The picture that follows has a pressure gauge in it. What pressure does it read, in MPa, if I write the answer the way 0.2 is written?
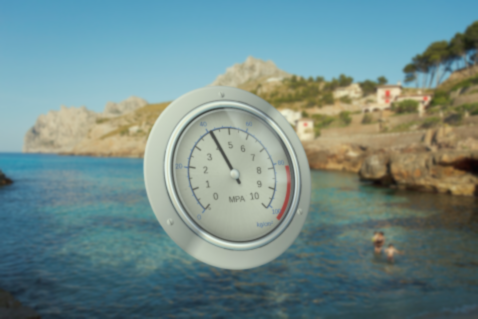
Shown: 4
